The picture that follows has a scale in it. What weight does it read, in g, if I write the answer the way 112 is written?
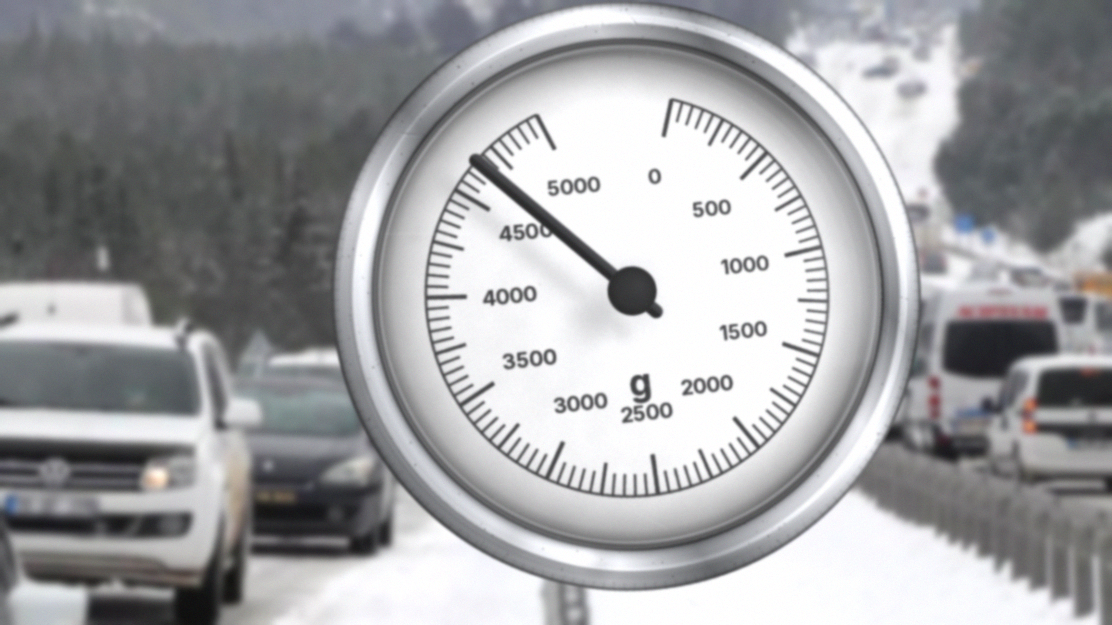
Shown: 4650
